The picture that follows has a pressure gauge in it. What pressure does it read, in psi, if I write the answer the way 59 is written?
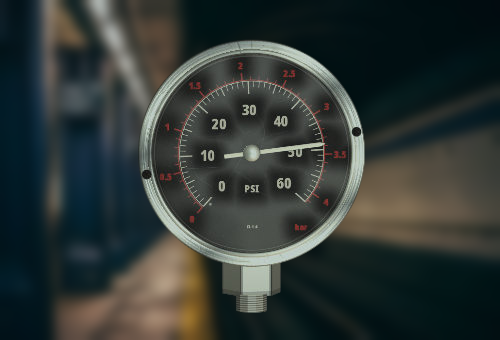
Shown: 49
